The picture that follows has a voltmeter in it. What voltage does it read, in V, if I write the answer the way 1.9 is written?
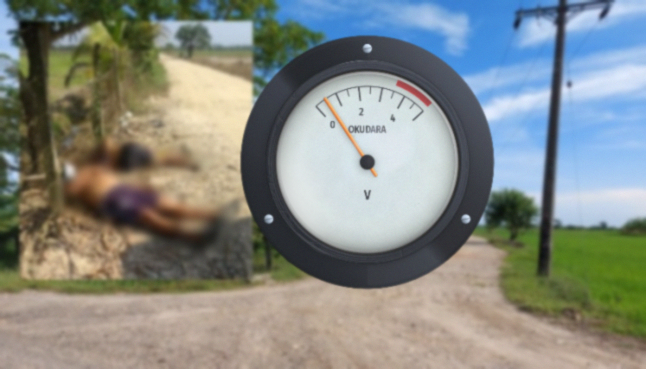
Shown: 0.5
